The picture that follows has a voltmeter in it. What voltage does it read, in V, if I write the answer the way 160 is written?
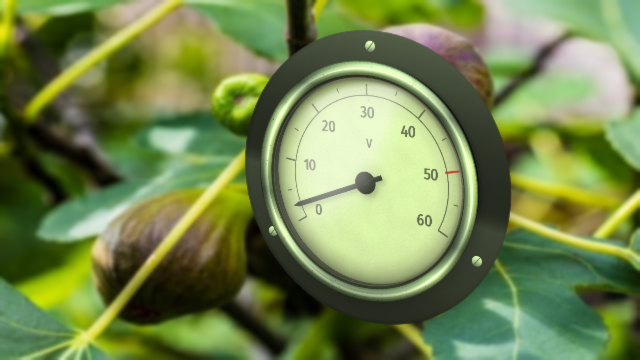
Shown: 2.5
